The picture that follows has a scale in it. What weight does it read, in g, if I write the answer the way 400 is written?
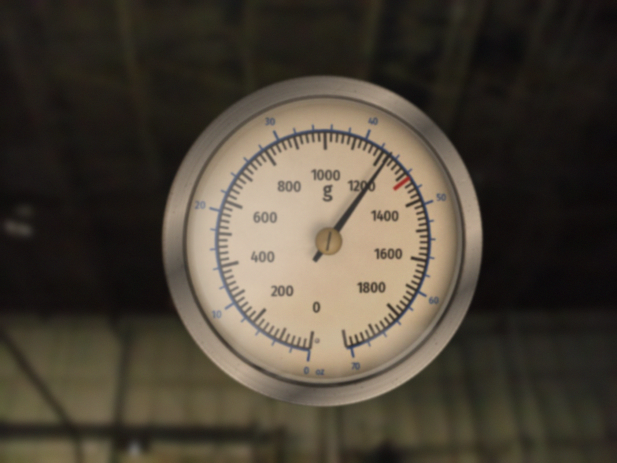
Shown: 1220
